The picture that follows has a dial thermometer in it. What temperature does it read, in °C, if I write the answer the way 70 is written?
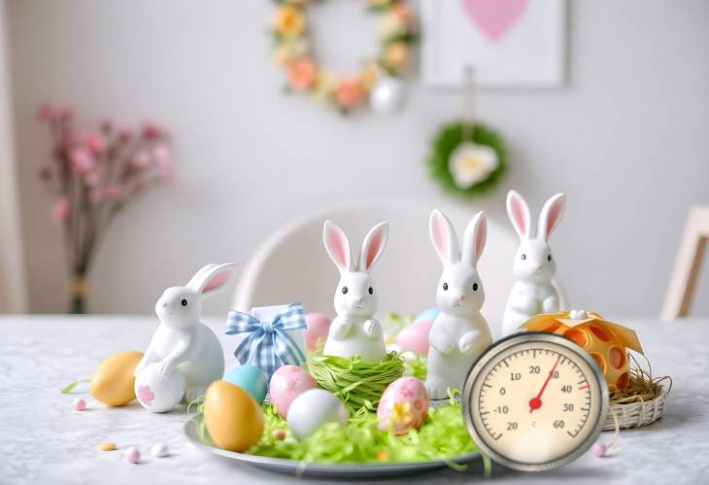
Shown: 28
